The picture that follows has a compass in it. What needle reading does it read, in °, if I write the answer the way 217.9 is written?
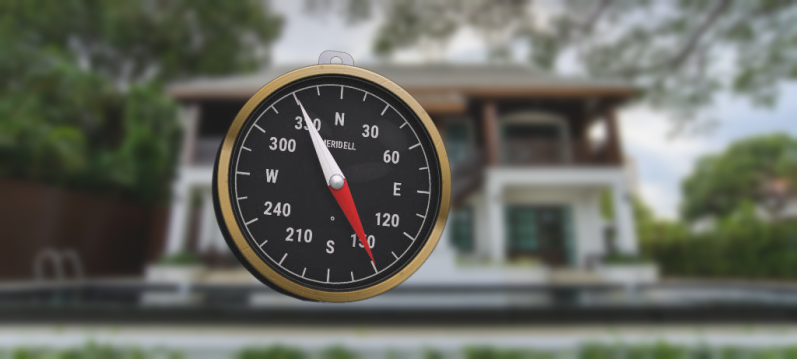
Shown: 150
